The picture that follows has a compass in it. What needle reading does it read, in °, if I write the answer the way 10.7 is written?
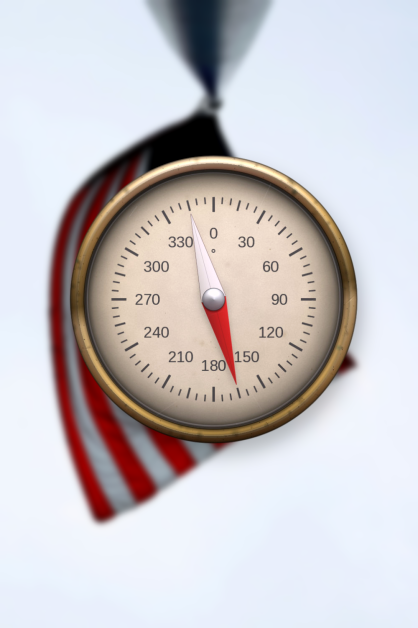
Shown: 165
